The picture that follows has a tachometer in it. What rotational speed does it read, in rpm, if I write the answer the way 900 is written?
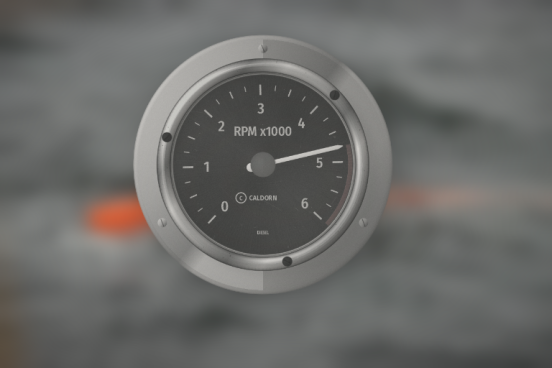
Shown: 4750
